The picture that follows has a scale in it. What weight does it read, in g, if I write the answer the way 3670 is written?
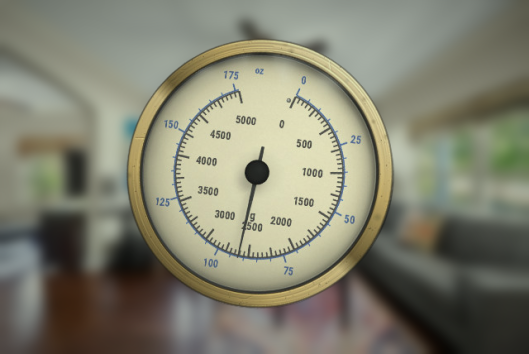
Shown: 2600
